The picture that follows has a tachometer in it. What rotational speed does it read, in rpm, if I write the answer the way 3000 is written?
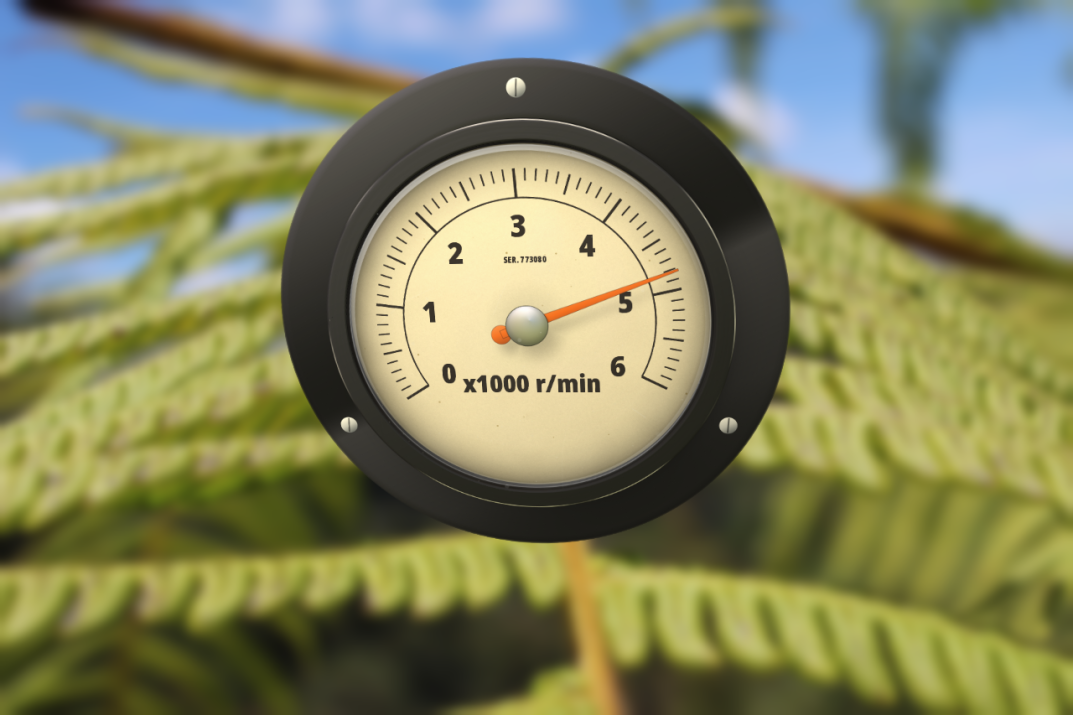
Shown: 4800
